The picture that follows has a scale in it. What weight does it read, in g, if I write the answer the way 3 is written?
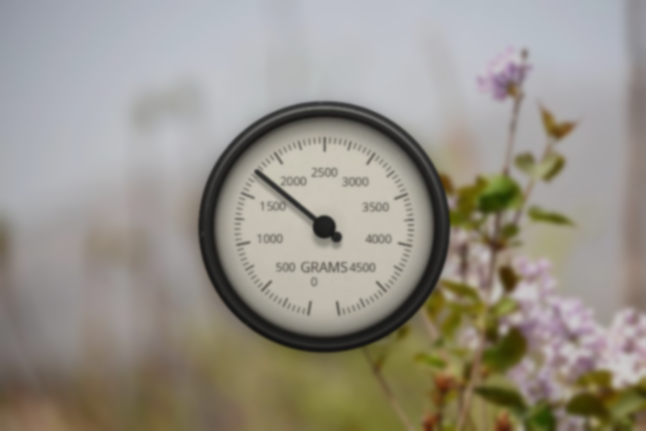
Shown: 1750
